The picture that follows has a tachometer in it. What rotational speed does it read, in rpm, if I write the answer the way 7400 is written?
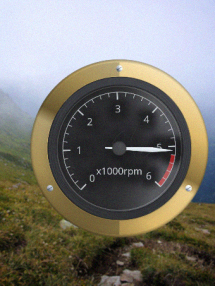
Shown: 5100
